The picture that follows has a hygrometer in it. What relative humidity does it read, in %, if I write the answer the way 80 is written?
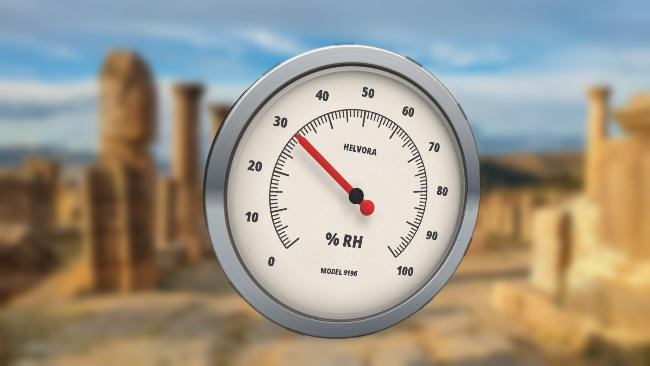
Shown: 30
